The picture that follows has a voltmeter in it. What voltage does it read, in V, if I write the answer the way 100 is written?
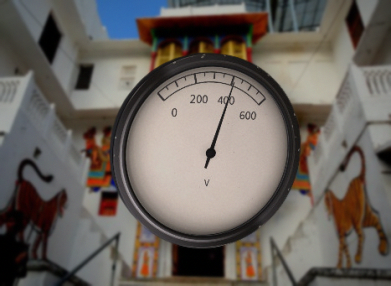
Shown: 400
